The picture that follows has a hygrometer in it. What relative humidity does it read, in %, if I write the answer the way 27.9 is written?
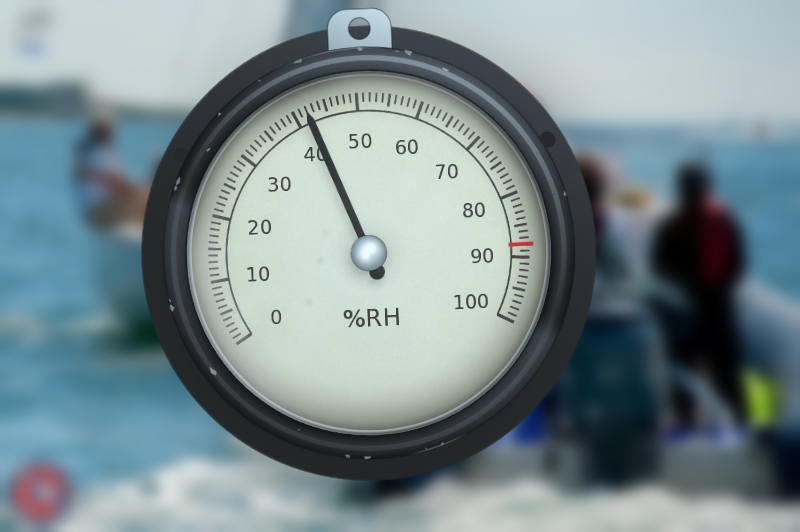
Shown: 42
